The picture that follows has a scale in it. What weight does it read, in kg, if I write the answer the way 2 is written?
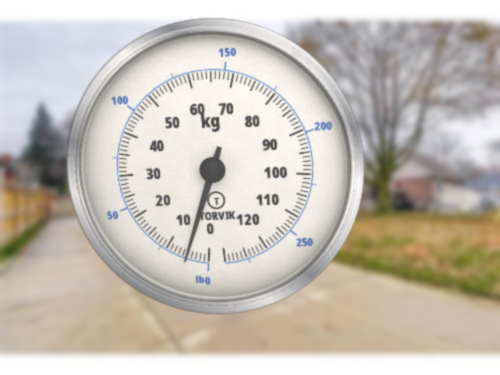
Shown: 5
